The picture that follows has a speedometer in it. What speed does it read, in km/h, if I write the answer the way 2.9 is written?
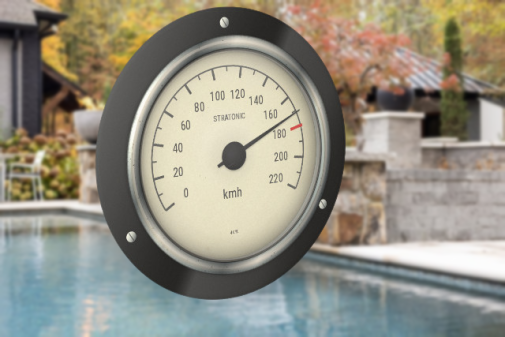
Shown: 170
